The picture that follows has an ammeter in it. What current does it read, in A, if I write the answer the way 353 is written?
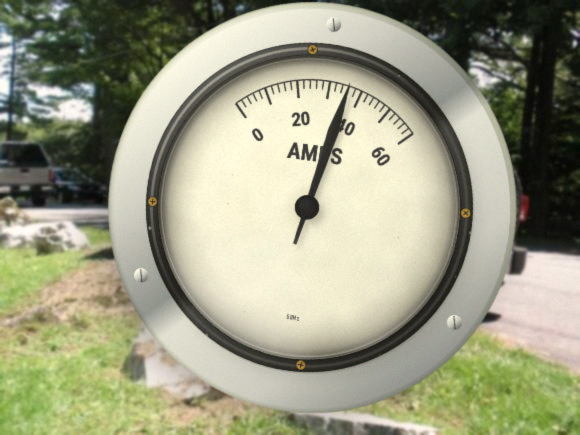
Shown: 36
